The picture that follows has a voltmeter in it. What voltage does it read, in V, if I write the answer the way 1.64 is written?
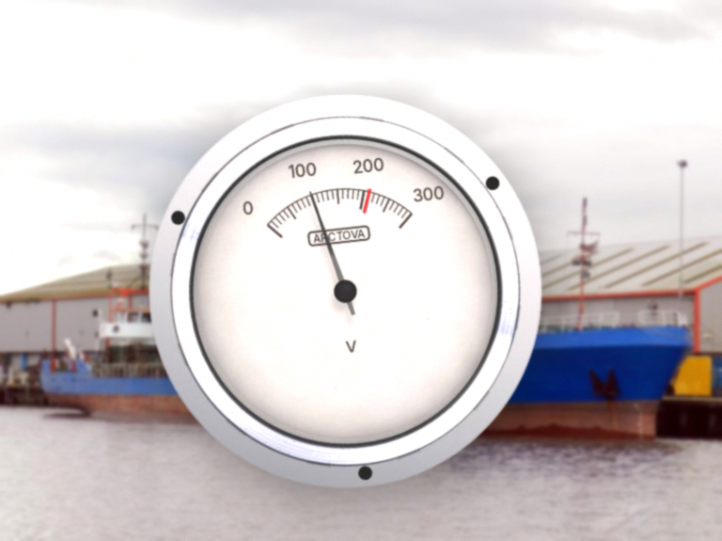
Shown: 100
